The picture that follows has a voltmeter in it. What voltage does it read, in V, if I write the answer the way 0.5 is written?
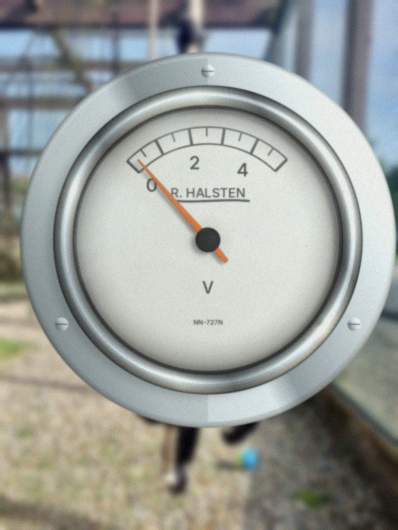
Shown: 0.25
